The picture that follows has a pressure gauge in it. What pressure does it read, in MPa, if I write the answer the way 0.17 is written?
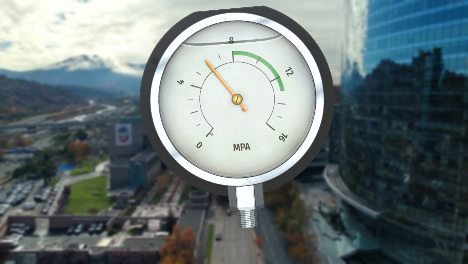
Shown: 6
